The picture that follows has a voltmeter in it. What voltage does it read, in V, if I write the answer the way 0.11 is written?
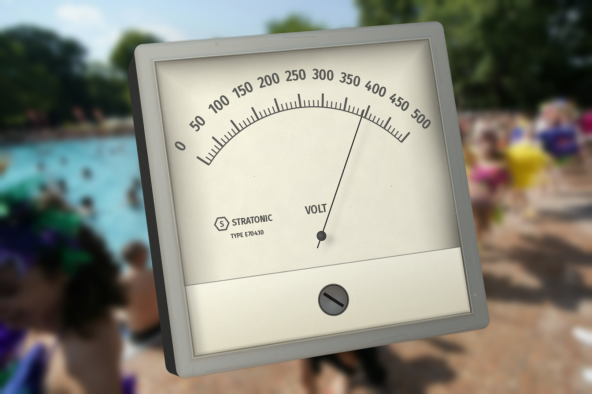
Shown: 390
